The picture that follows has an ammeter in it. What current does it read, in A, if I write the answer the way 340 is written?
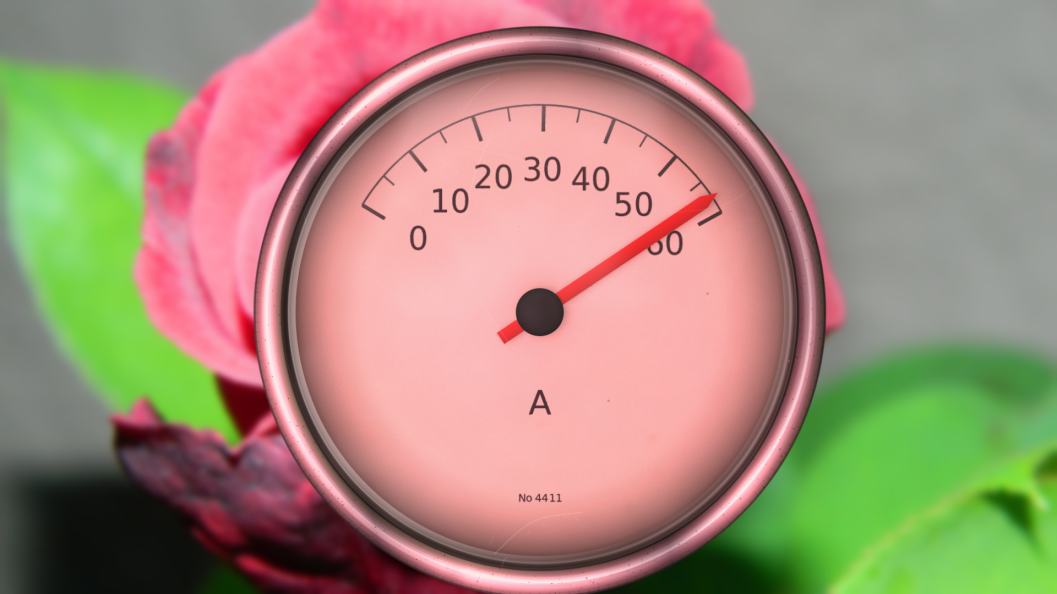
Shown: 57.5
